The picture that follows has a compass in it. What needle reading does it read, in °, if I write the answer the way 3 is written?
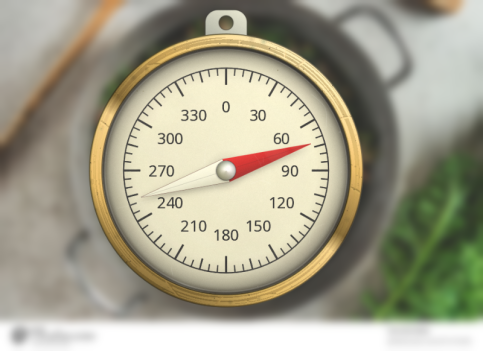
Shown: 72.5
